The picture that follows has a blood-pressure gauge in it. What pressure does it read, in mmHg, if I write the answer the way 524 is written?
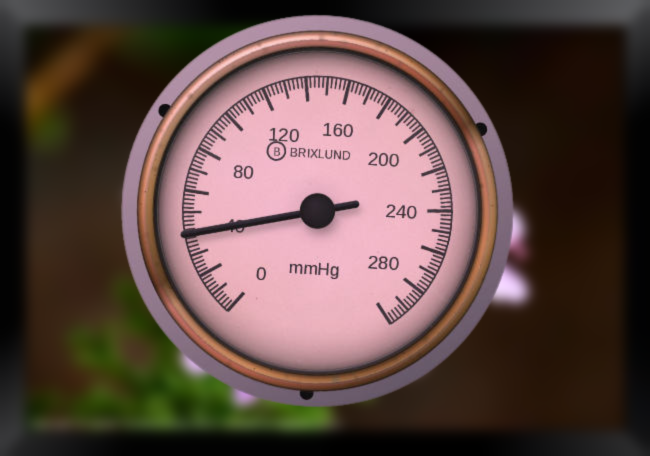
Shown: 40
